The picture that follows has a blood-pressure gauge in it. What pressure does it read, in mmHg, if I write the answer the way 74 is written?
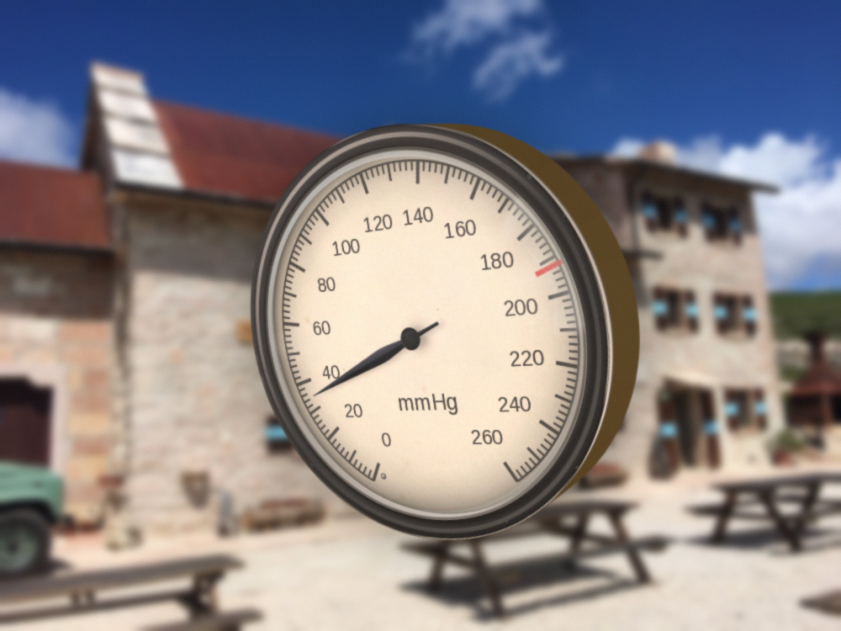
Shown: 34
